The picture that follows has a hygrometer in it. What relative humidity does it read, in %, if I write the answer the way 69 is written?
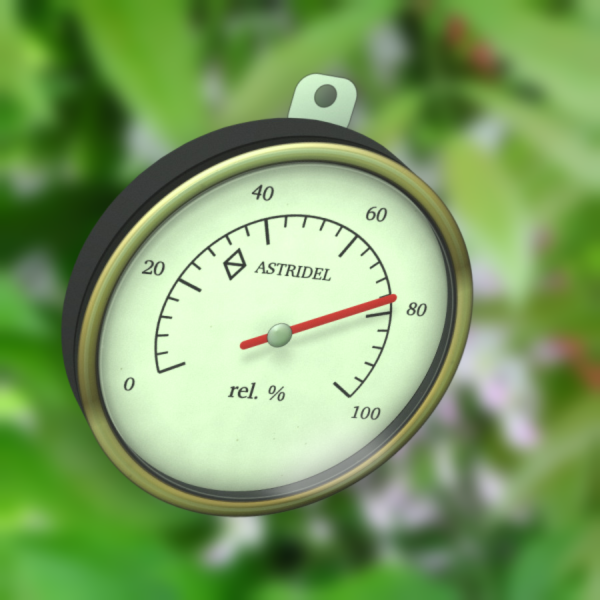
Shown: 76
